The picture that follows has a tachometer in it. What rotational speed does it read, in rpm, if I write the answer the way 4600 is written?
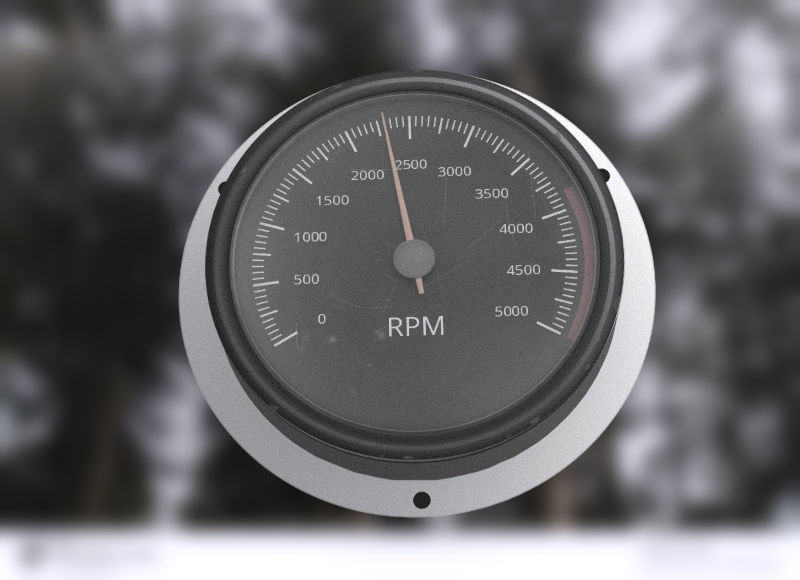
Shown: 2300
